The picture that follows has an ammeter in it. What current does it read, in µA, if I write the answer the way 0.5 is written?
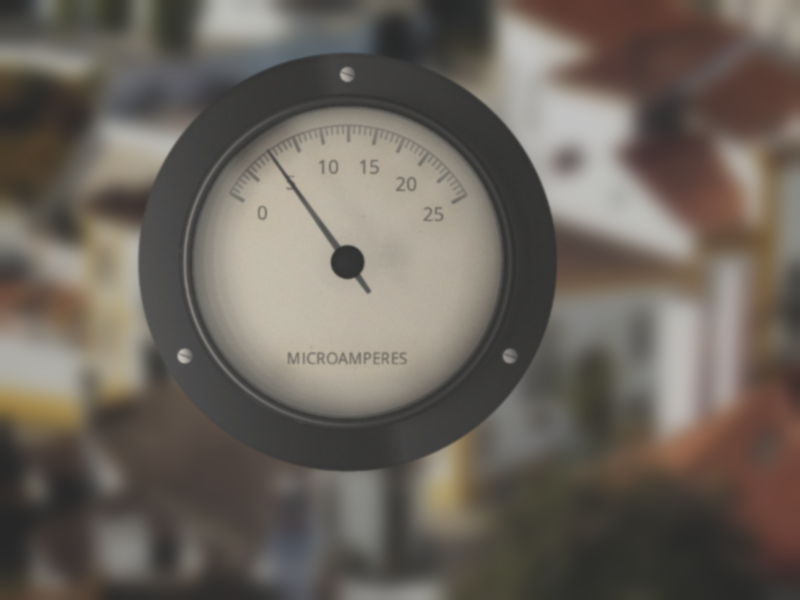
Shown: 5
